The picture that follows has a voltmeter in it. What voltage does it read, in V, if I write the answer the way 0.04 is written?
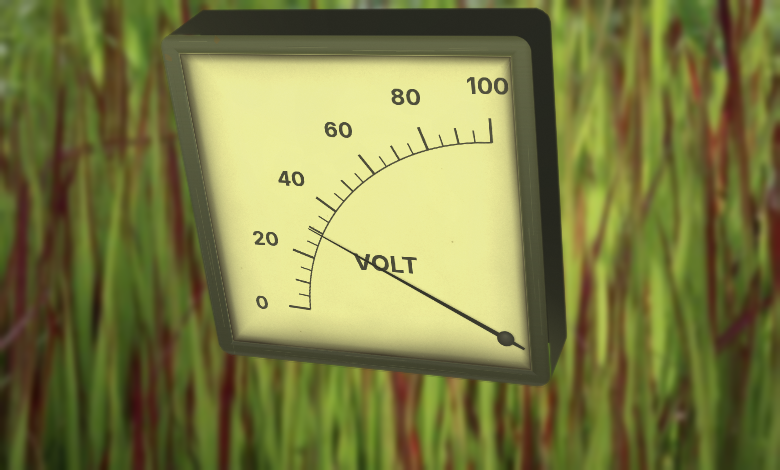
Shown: 30
